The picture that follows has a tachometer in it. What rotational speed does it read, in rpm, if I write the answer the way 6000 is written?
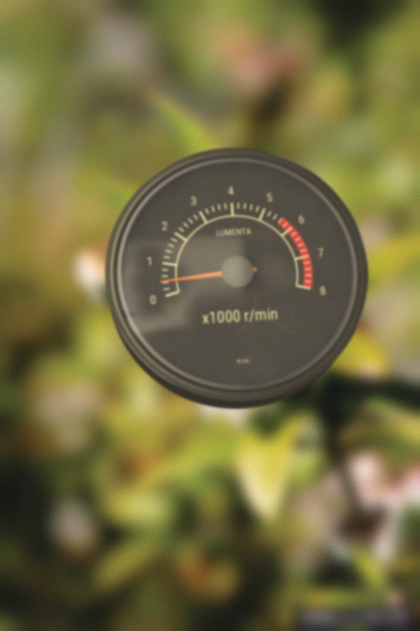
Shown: 400
